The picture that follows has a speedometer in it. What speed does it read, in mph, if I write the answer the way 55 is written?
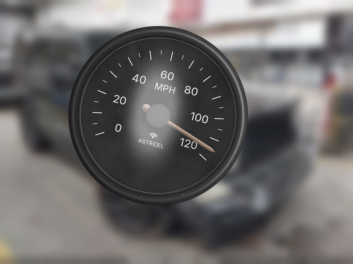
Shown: 115
